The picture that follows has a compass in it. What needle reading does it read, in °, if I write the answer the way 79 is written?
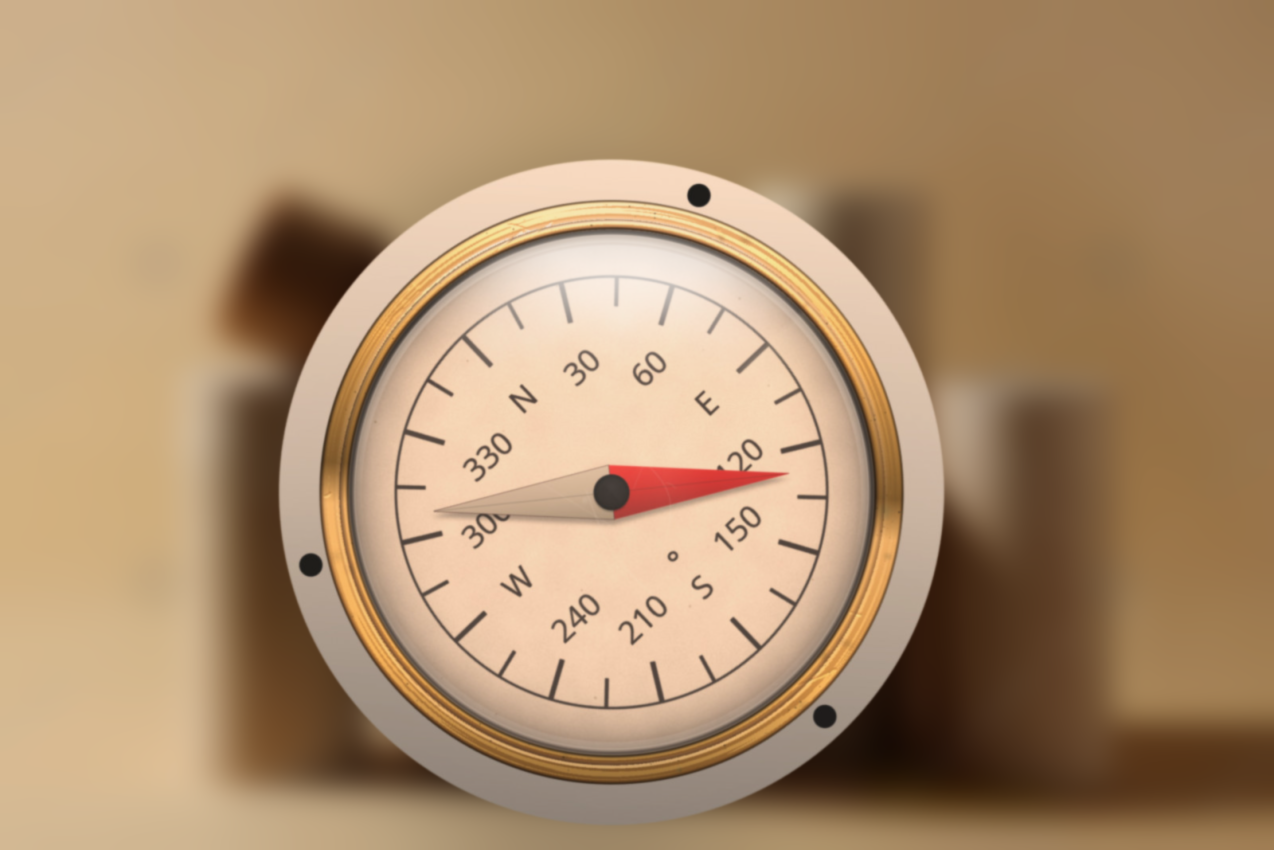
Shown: 127.5
